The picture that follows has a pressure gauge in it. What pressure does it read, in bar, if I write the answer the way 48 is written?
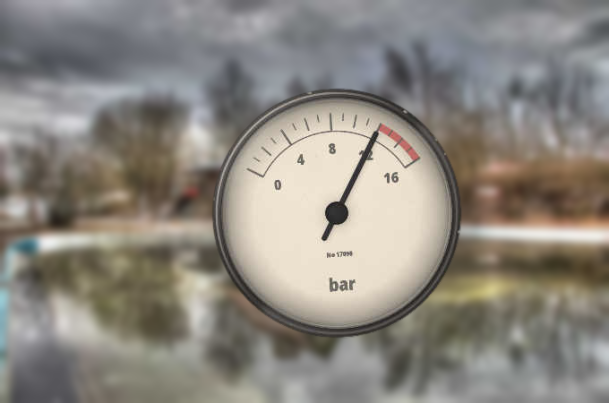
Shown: 12
